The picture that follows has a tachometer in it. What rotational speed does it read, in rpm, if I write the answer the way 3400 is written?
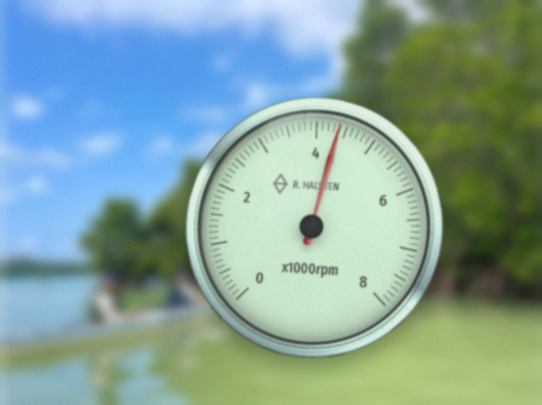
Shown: 4400
